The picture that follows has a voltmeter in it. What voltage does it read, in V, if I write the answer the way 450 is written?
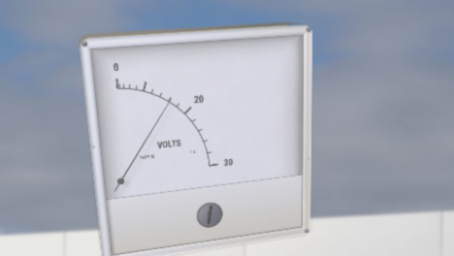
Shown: 16
